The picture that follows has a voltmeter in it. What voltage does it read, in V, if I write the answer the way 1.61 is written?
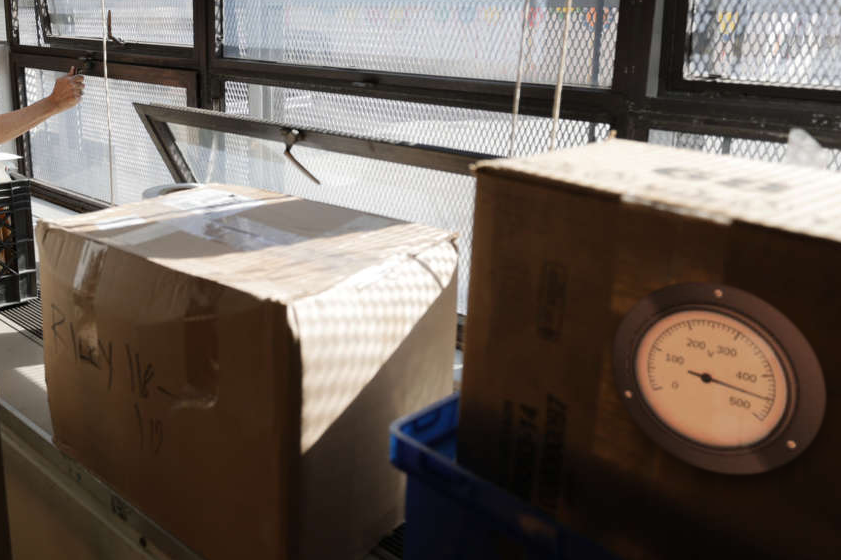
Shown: 450
